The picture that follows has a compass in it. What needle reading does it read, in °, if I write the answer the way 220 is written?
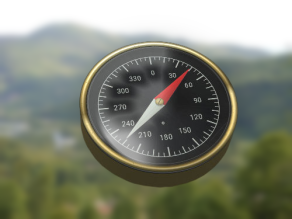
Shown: 45
